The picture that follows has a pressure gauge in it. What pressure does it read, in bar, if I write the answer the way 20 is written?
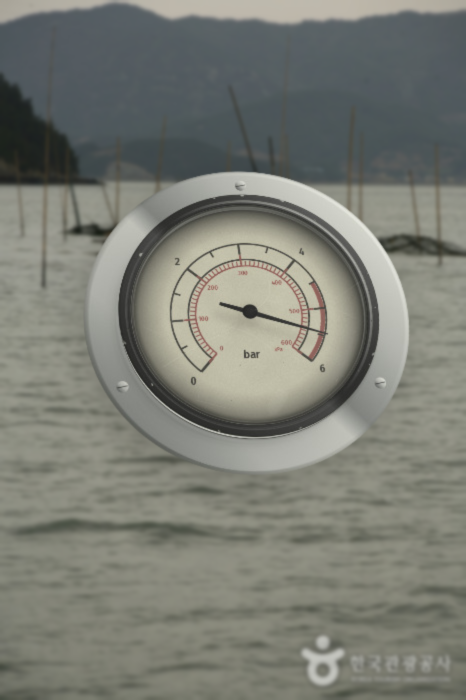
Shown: 5.5
